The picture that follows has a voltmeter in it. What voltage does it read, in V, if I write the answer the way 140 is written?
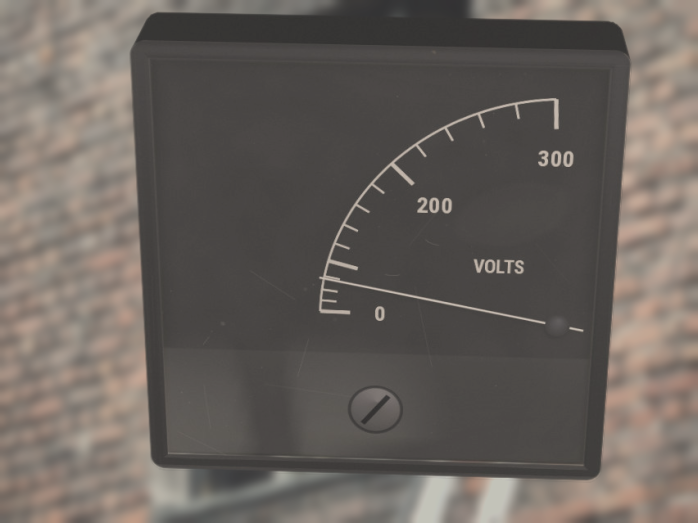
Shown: 80
